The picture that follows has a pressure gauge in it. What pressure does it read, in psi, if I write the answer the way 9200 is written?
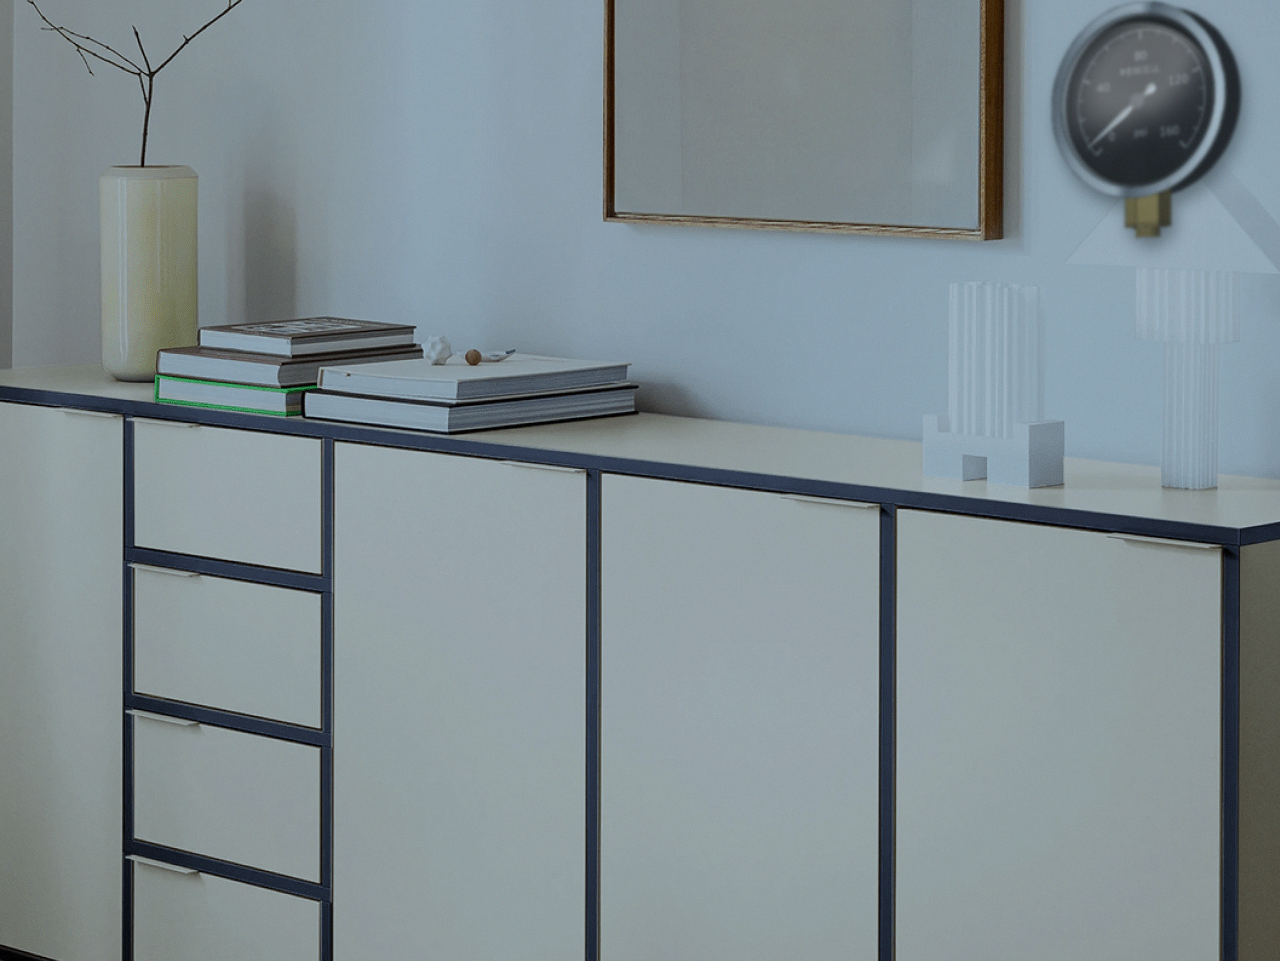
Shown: 5
